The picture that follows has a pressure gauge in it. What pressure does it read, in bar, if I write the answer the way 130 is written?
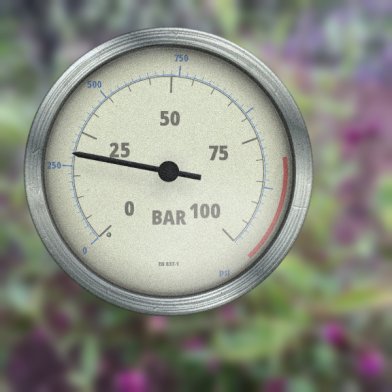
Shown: 20
